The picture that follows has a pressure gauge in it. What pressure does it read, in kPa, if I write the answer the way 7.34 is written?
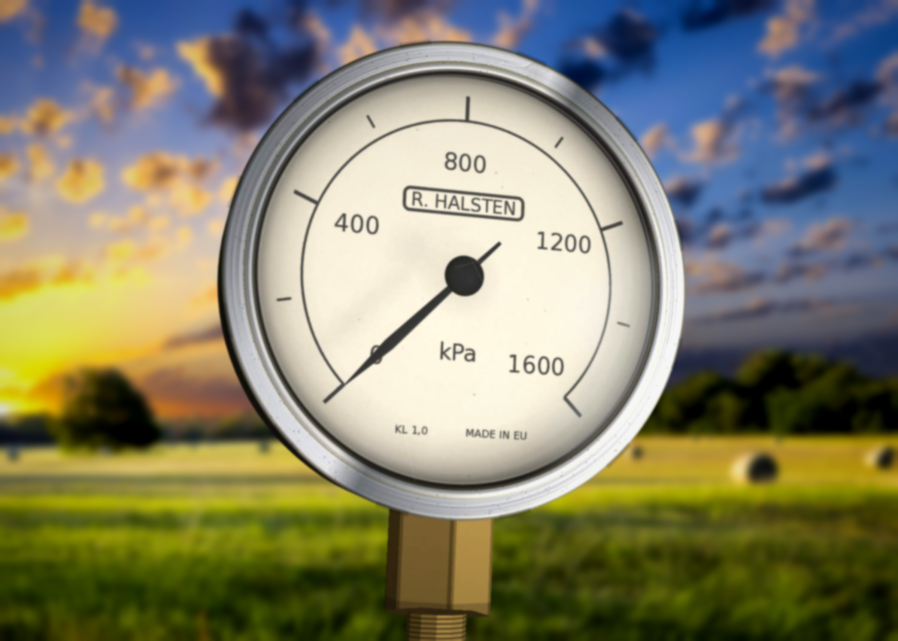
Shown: 0
